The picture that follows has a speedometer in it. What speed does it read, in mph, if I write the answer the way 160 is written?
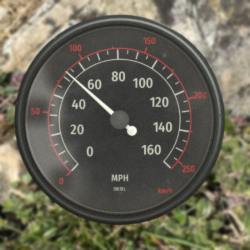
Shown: 52.5
